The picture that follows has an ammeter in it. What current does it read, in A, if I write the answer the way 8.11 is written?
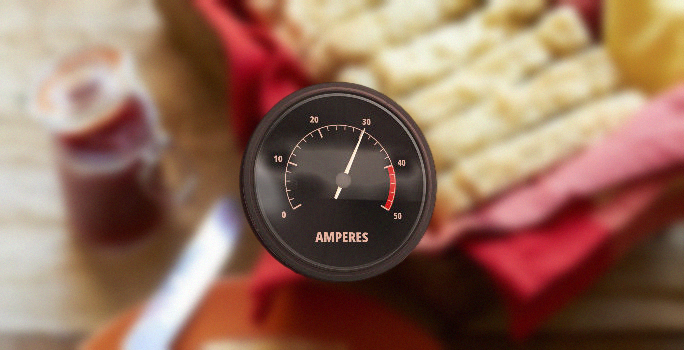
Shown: 30
